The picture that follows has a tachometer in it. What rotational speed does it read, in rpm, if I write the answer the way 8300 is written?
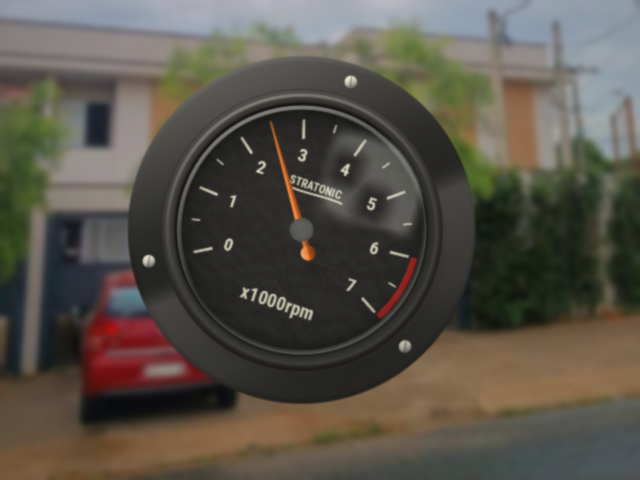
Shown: 2500
